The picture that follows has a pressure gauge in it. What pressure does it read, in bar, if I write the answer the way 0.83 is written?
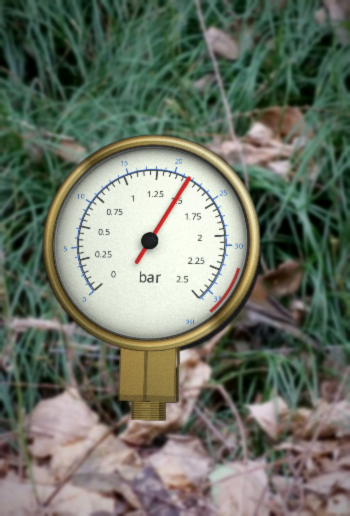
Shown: 1.5
